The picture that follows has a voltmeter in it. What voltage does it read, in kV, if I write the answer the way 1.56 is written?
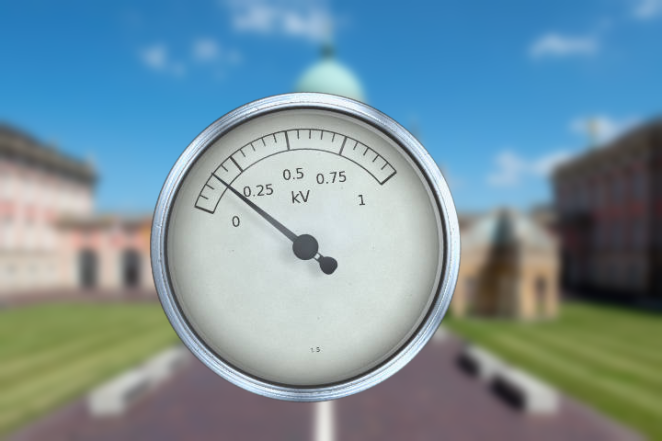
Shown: 0.15
